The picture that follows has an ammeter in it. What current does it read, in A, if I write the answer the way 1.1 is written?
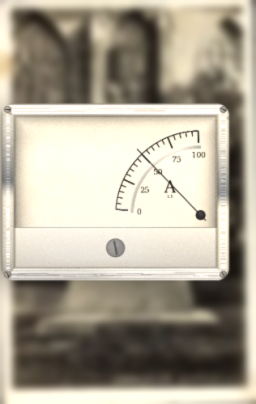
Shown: 50
